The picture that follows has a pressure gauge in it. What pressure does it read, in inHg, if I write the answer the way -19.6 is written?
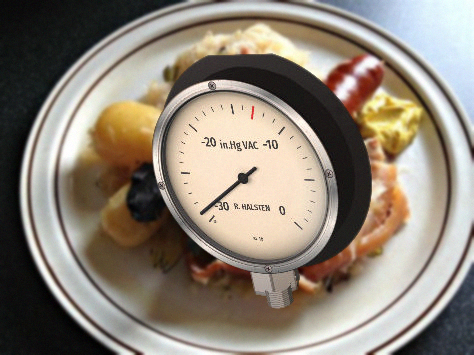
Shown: -29
